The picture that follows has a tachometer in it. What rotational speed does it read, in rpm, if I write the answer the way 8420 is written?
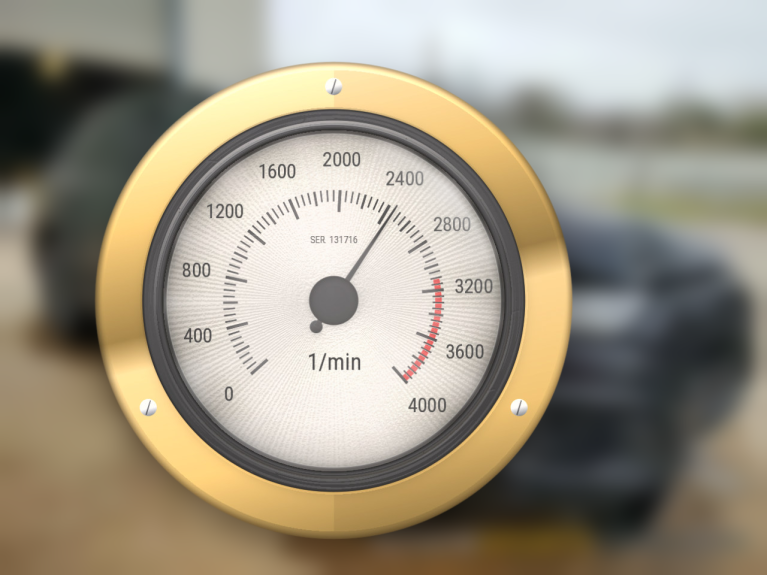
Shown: 2450
